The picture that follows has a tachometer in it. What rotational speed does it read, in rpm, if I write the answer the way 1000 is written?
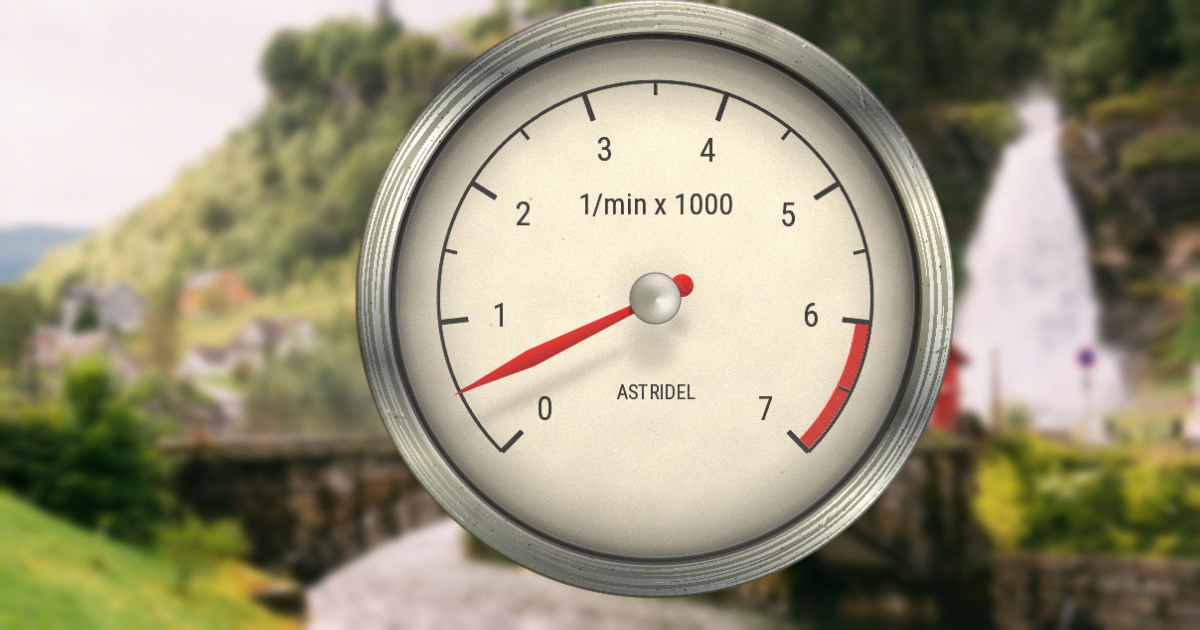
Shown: 500
